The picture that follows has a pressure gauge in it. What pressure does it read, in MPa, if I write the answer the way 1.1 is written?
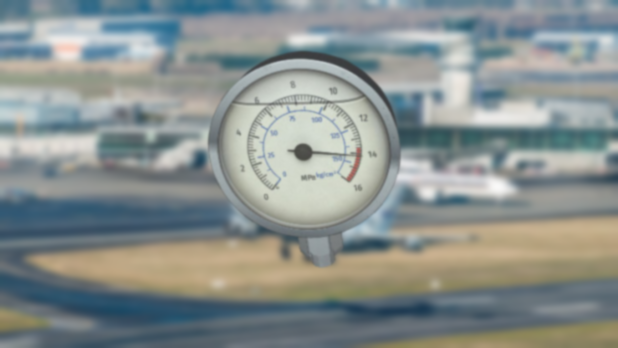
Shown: 14
